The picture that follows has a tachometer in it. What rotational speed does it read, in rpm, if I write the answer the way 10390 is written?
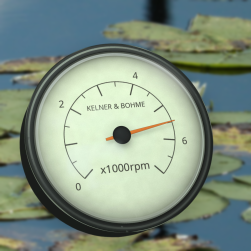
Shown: 5500
